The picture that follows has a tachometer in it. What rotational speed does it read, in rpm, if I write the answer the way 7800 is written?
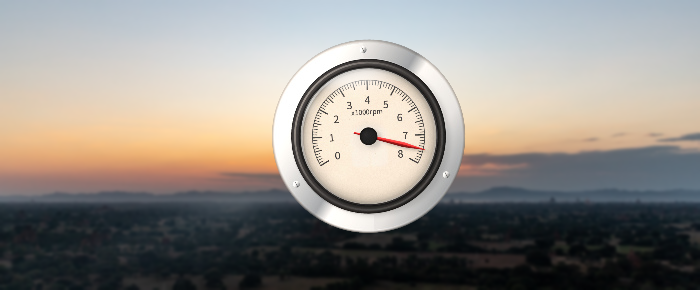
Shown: 7500
